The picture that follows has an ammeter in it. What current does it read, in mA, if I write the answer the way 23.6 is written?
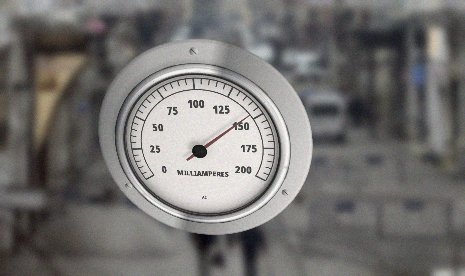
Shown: 145
